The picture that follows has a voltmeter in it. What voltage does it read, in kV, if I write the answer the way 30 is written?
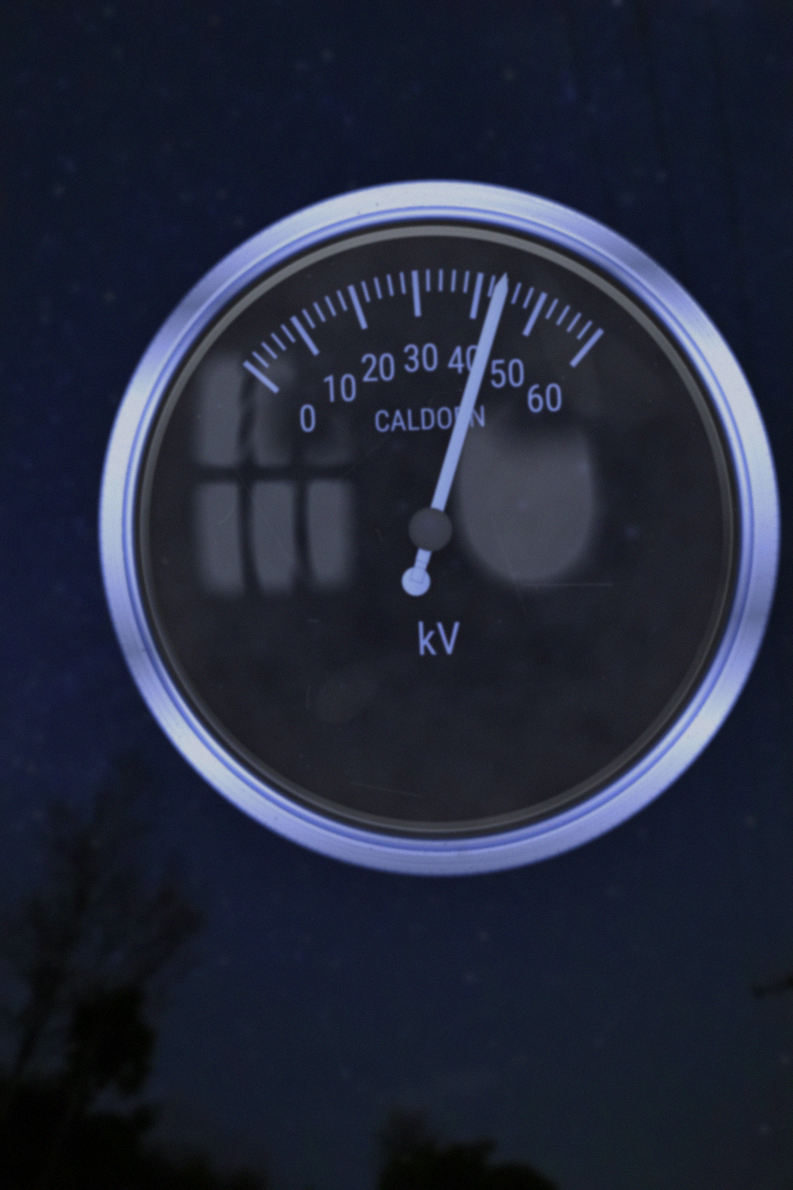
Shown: 44
